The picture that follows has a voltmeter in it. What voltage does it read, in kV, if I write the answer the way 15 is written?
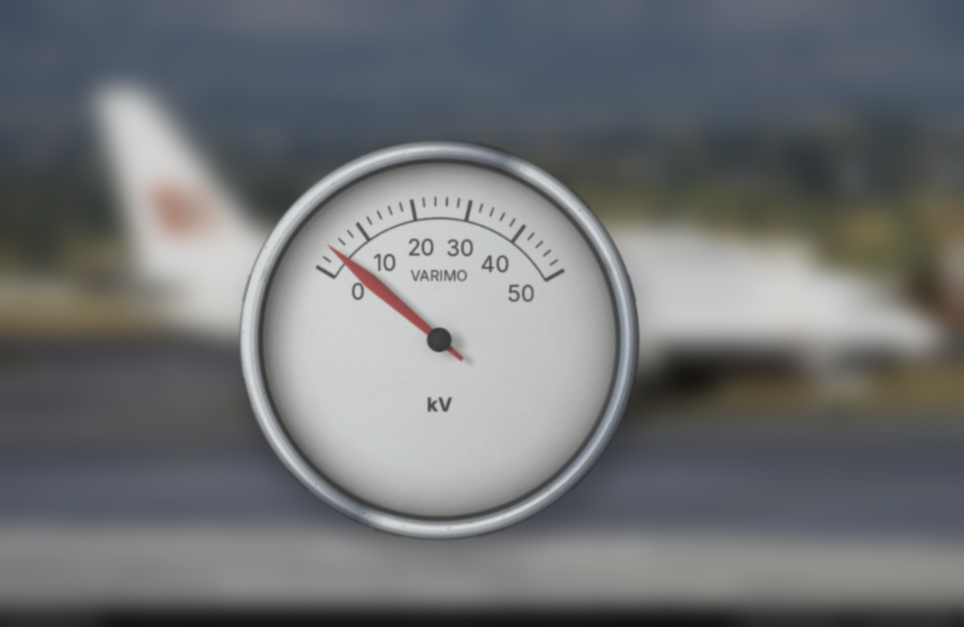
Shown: 4
